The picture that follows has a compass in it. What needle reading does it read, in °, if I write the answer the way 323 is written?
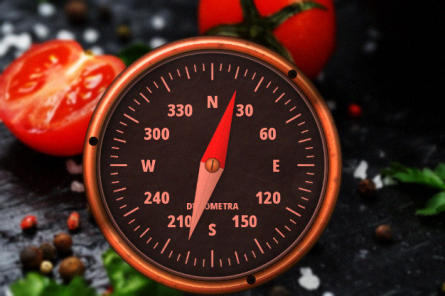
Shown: 17.5
